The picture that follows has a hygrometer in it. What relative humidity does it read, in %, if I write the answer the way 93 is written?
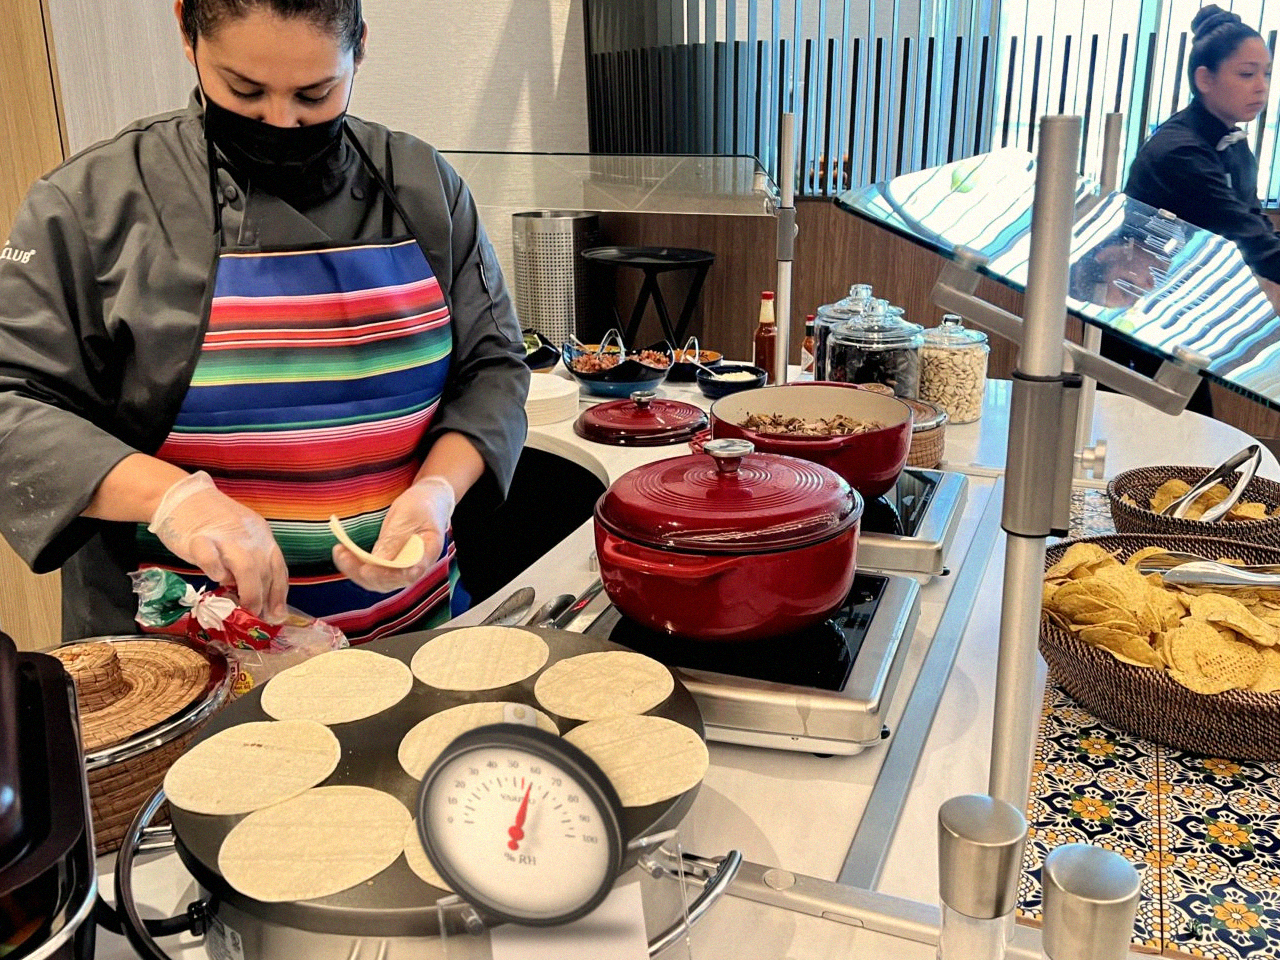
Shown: 60
